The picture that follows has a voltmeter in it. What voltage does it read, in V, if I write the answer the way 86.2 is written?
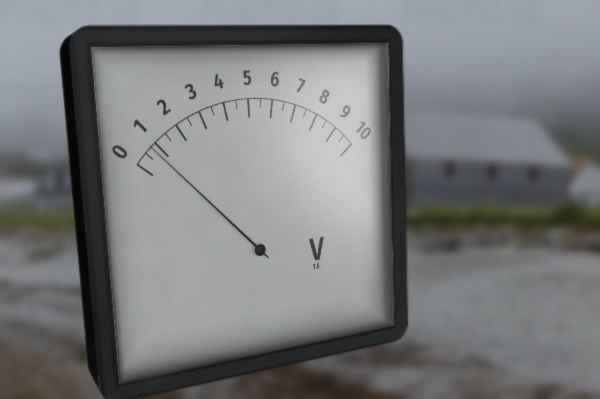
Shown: 0.75
